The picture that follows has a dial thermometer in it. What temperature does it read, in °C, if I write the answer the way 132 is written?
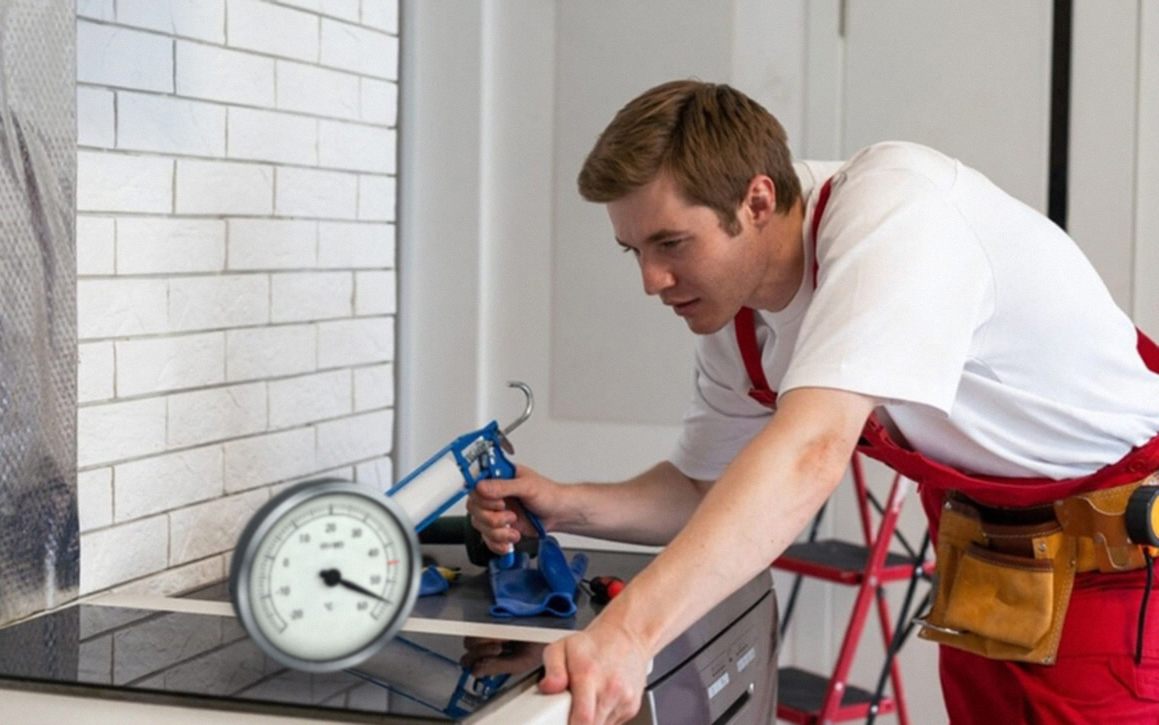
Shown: 55
